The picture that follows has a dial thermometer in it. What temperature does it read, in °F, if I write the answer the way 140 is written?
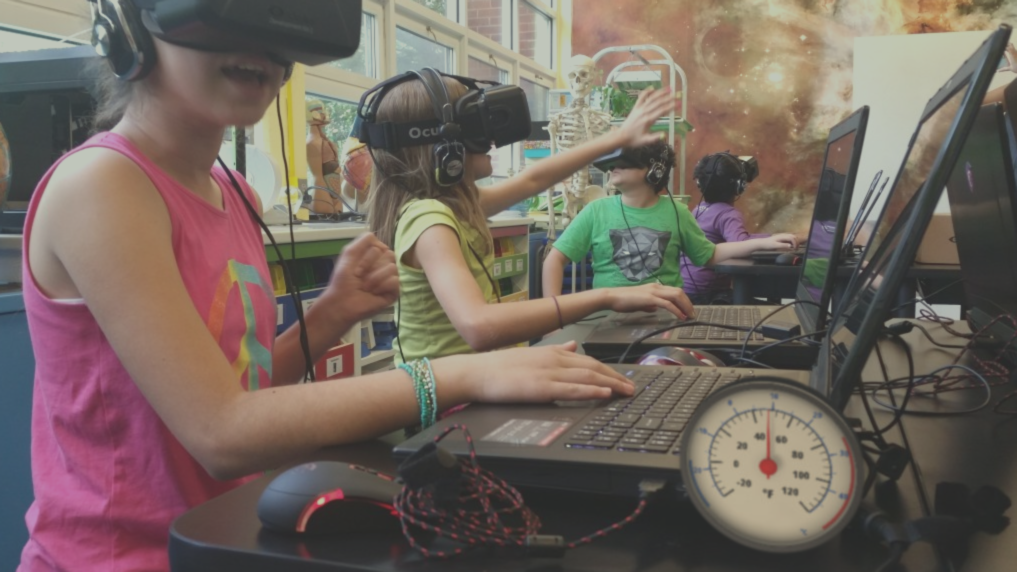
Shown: 48
